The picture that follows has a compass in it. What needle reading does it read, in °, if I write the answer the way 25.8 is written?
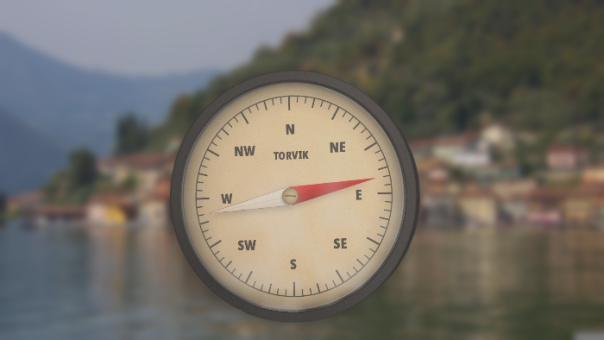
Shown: 80
